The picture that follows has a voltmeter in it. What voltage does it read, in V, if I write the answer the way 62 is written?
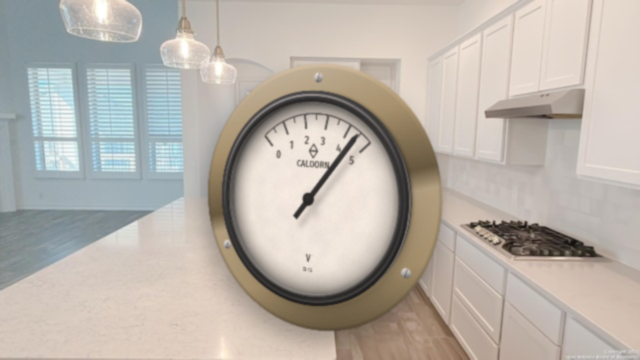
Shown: 4.5
